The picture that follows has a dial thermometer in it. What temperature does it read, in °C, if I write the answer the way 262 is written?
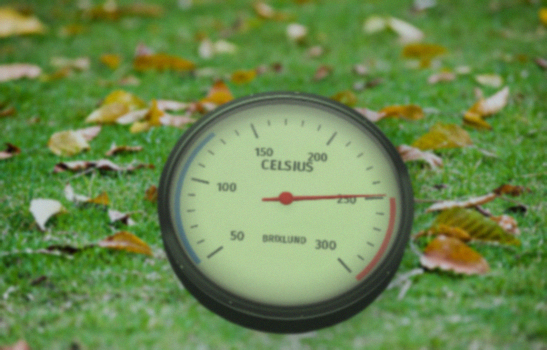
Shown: 250
